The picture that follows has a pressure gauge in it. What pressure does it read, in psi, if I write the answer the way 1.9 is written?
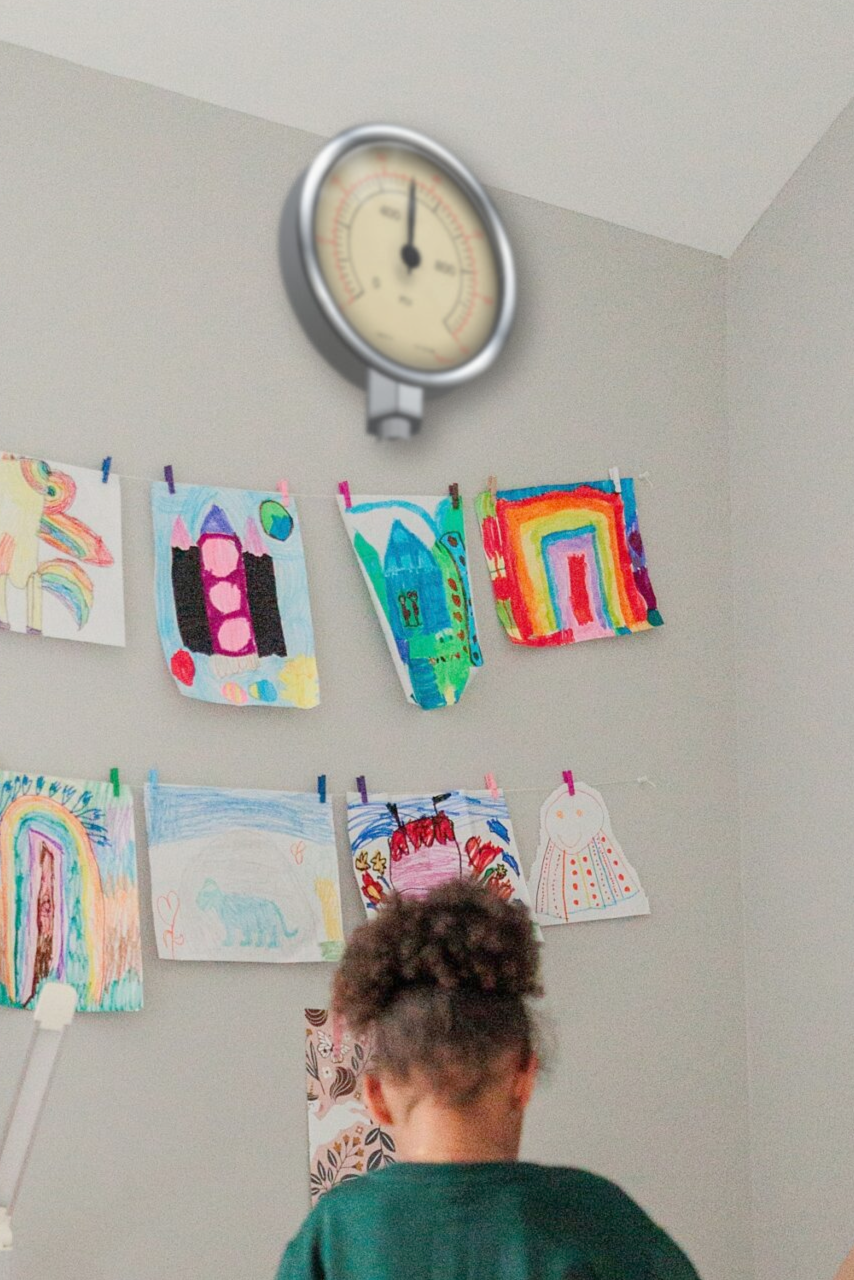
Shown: 500
